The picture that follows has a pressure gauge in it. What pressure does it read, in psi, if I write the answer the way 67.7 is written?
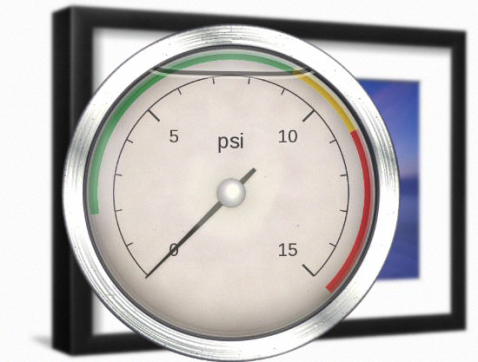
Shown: 0
